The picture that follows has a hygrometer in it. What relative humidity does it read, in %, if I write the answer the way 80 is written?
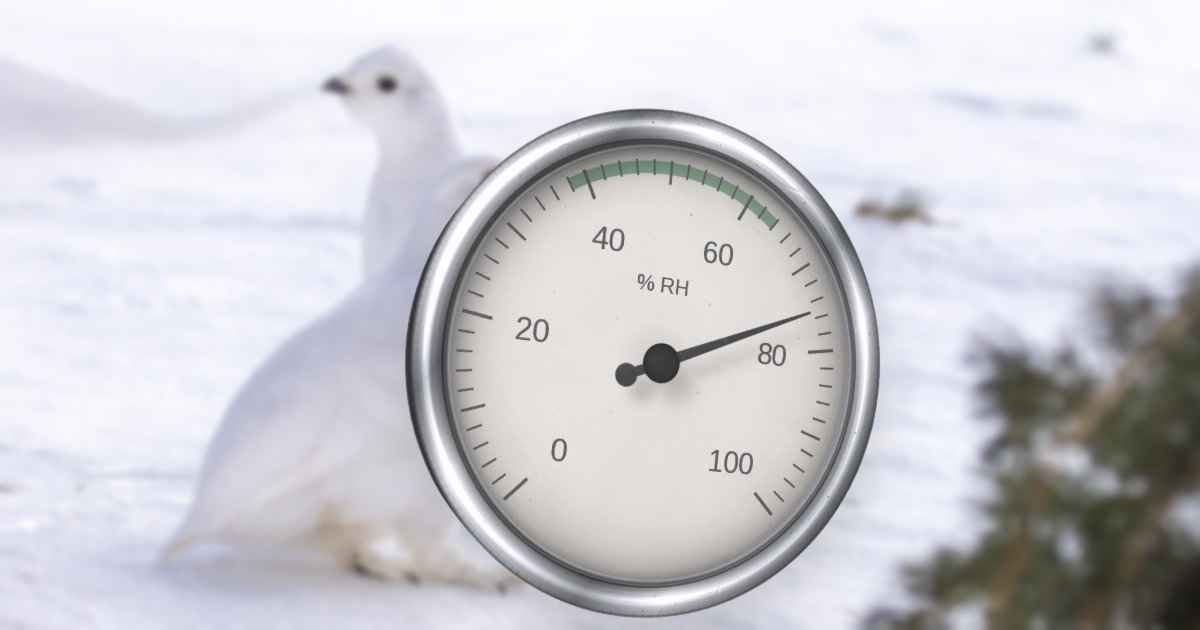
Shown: 75
